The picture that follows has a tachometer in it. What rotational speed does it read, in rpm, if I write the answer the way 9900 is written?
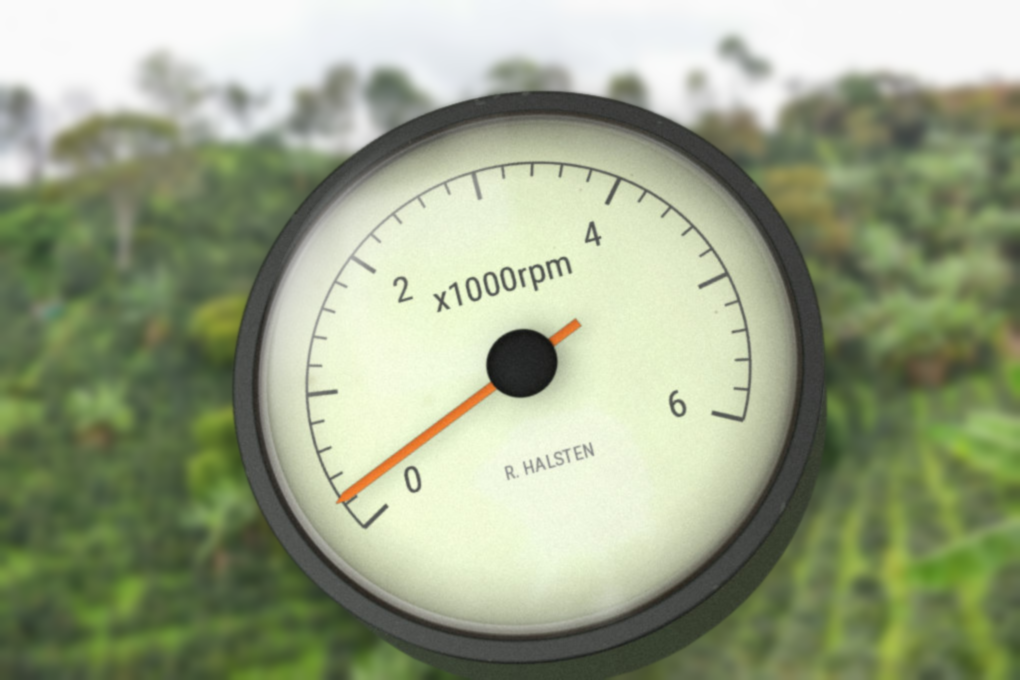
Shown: 200
